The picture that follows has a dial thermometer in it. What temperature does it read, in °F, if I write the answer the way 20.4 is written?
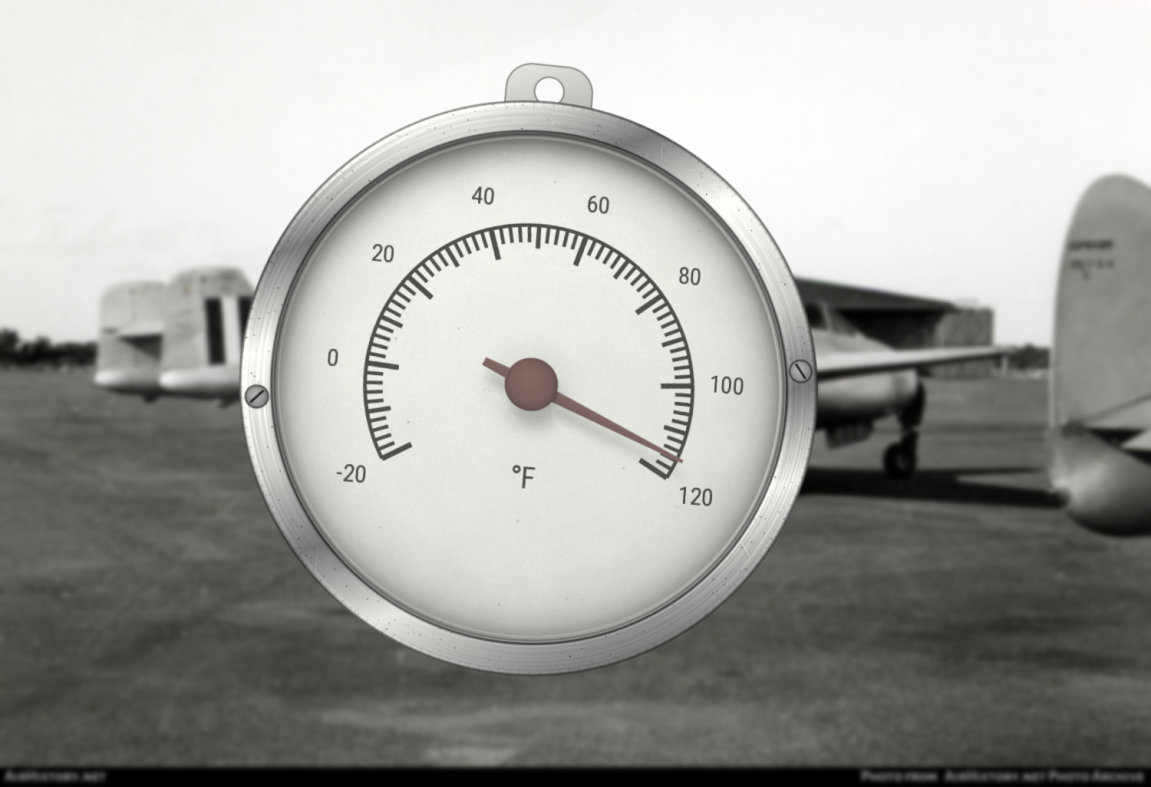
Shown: 116
